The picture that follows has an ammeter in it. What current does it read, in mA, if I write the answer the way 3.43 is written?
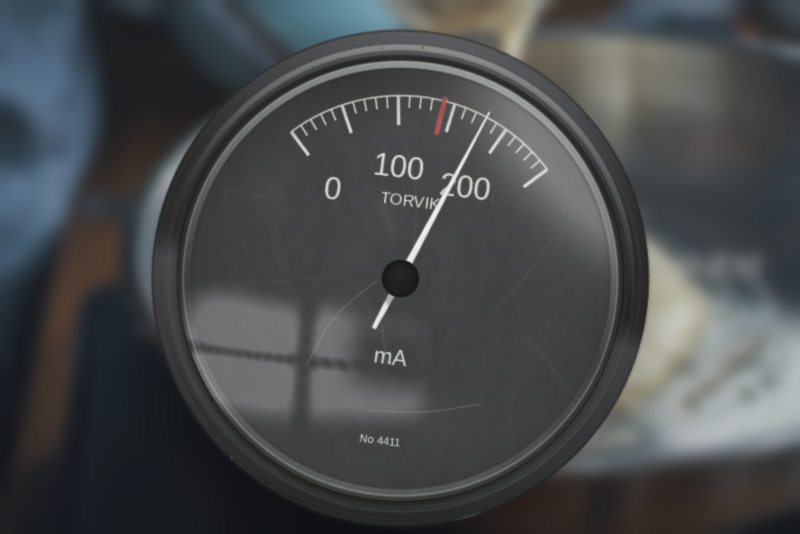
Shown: 180
